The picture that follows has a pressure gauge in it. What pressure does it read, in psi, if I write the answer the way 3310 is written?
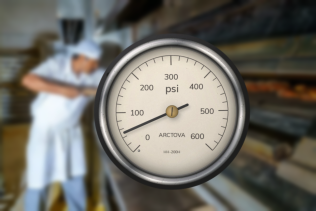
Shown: 50
